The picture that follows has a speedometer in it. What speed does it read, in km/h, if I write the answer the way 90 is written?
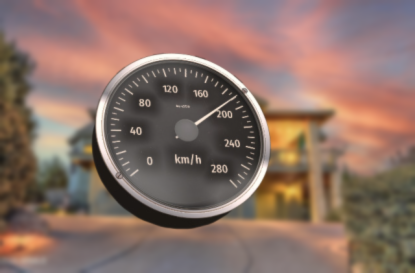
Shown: 190
